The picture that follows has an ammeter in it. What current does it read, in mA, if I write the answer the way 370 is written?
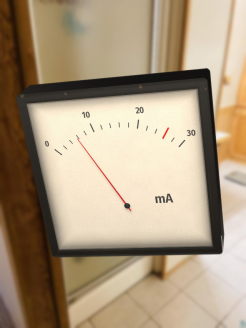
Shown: 6
